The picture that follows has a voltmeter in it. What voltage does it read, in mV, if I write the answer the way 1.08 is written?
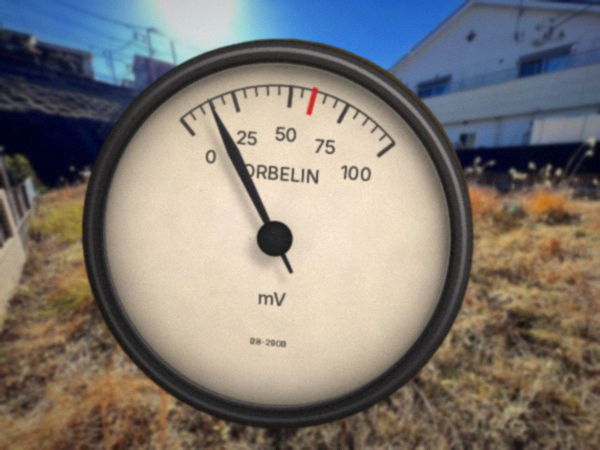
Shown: 15
